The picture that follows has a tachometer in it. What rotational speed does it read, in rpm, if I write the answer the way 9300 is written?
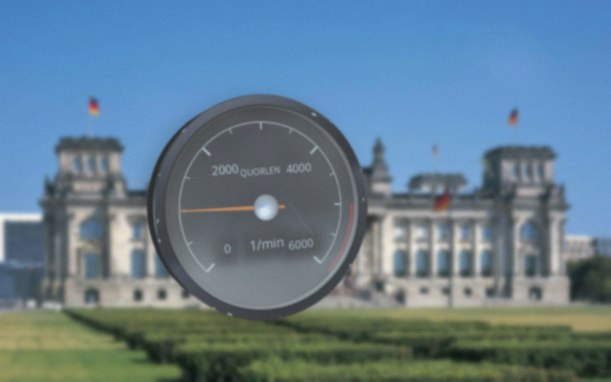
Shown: 1000
